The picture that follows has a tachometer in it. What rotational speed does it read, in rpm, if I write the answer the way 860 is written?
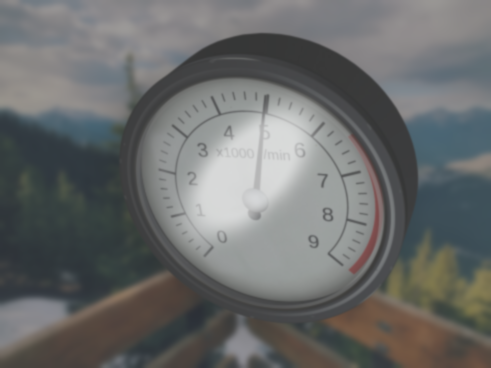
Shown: 5000
